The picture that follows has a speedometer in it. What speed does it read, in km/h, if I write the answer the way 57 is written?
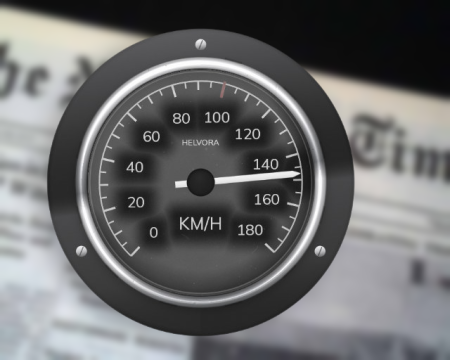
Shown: 147.5
